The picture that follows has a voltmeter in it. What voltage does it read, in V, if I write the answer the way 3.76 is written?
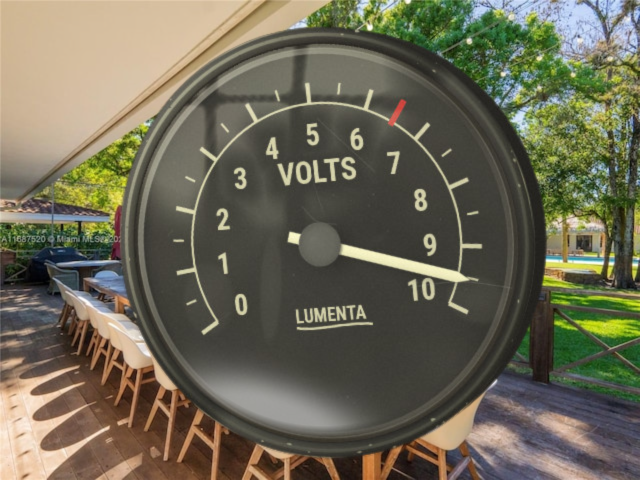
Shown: 9.5
